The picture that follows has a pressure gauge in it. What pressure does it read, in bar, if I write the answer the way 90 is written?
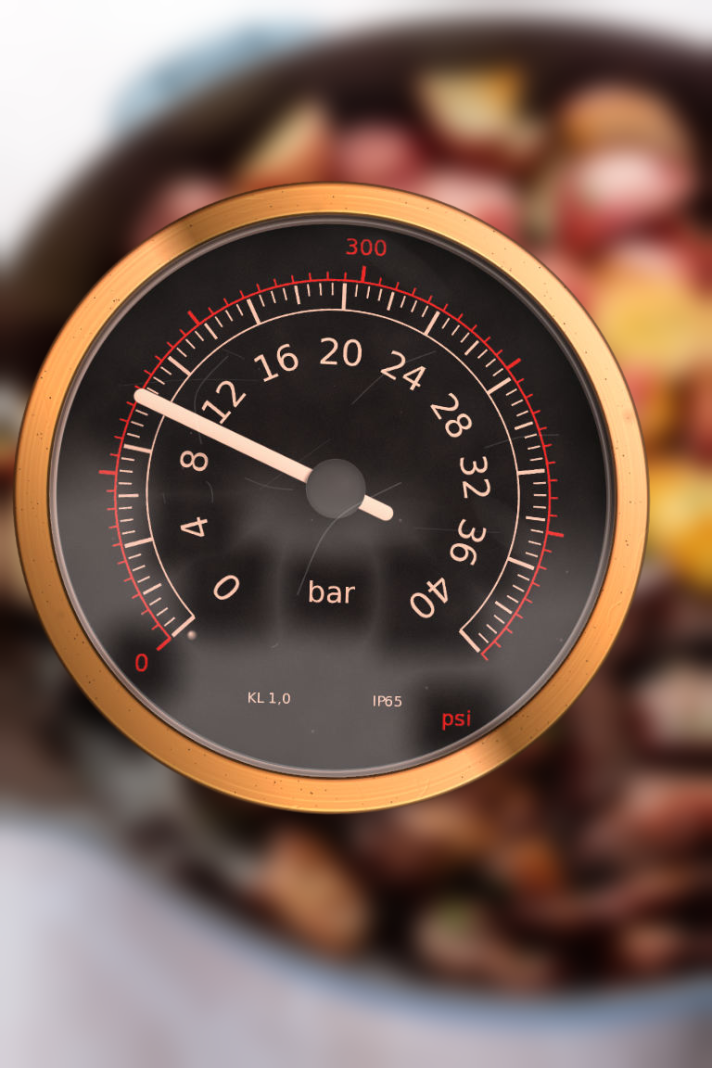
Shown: 10
